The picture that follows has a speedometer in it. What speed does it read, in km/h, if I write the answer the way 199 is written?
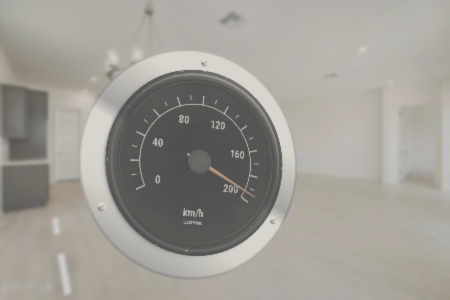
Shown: 195
